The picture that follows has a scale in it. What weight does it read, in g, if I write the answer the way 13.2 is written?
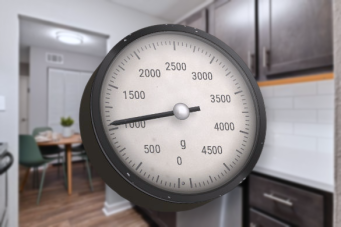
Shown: 1050
